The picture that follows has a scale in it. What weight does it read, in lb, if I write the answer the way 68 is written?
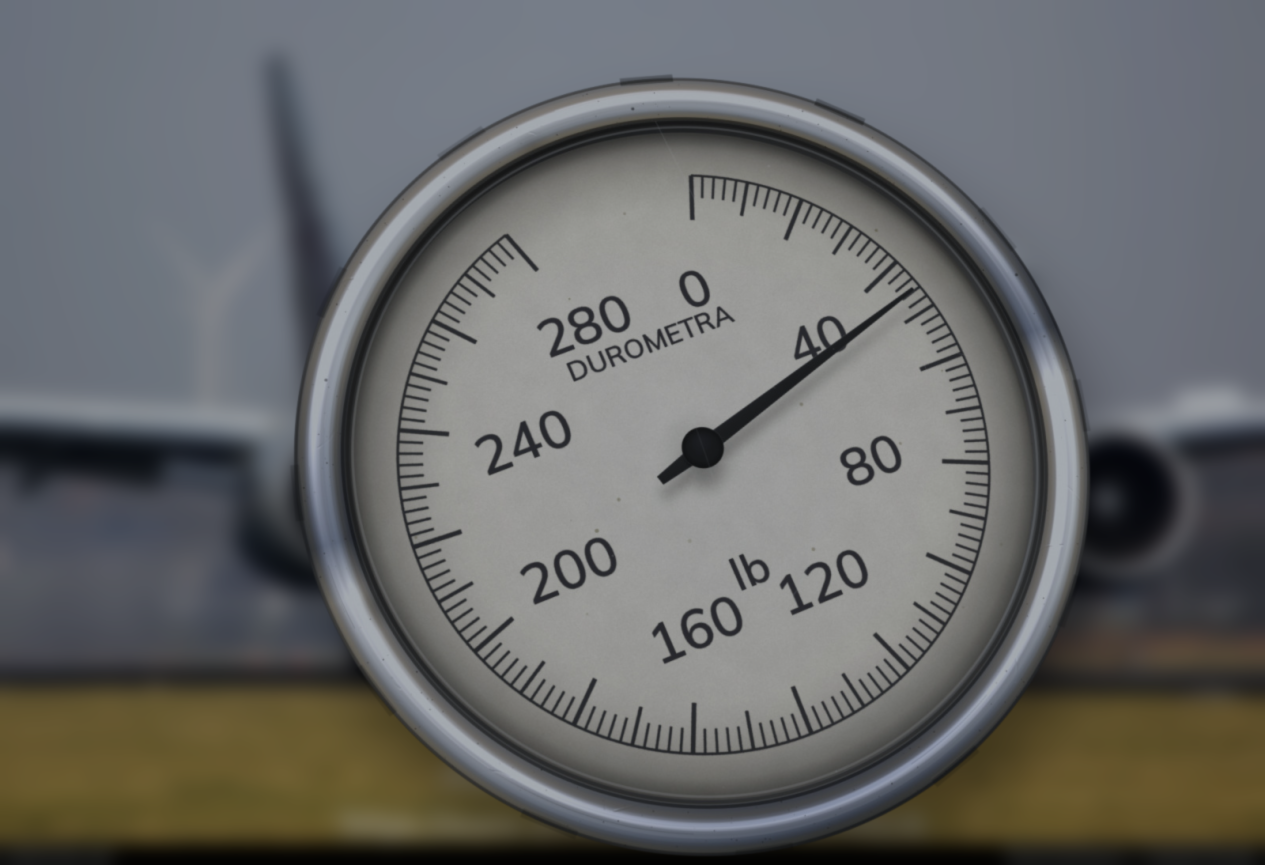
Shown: 46
